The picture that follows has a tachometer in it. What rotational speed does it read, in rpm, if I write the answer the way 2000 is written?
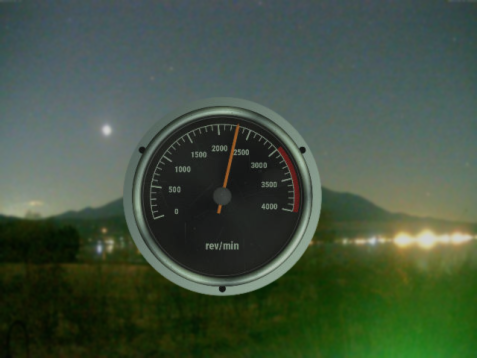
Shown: 2300
